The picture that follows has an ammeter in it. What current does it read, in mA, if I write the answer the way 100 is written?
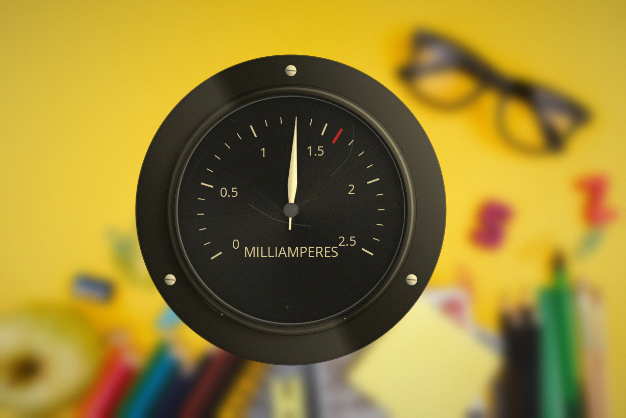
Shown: 1.3
